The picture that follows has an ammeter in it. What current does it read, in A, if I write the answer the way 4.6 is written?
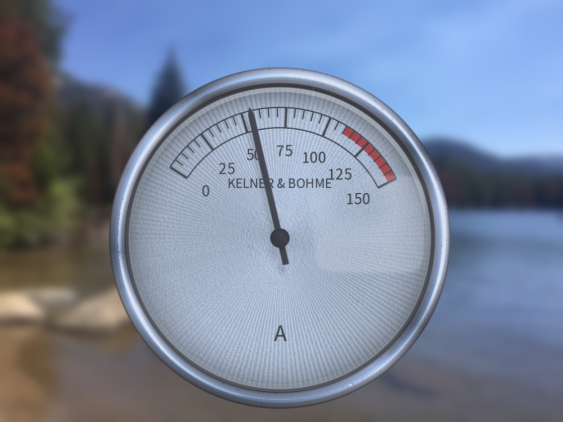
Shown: 55
